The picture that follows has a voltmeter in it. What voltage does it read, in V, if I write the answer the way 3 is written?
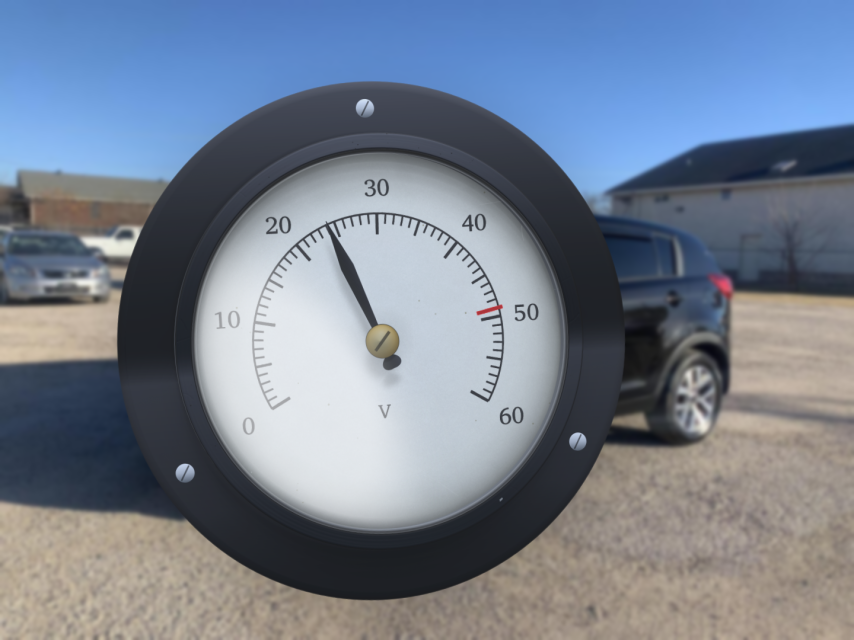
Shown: 24
